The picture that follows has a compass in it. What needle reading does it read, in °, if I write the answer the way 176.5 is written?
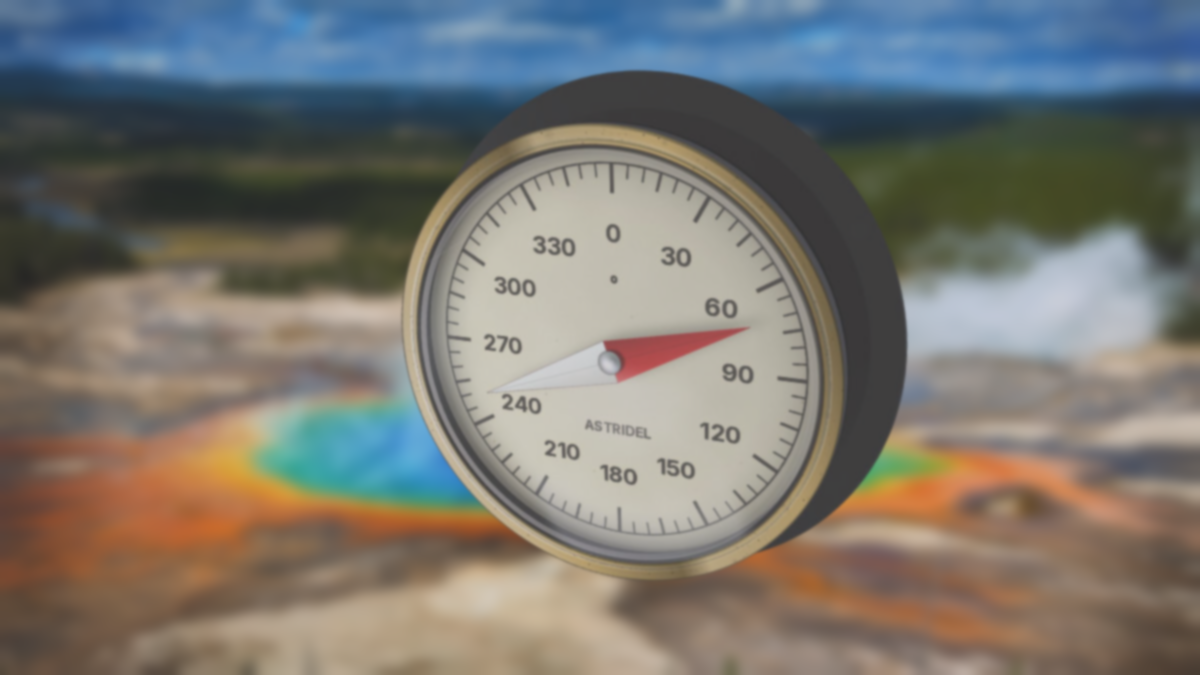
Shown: 70
